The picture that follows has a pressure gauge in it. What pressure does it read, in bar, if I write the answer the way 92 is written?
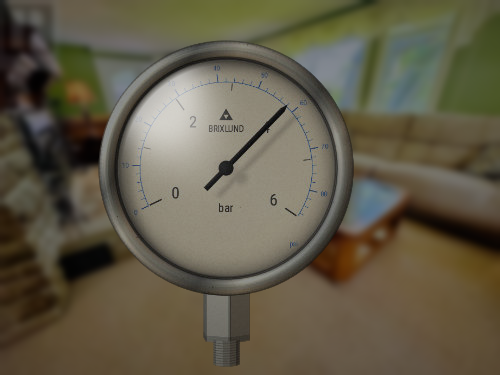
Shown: 4
